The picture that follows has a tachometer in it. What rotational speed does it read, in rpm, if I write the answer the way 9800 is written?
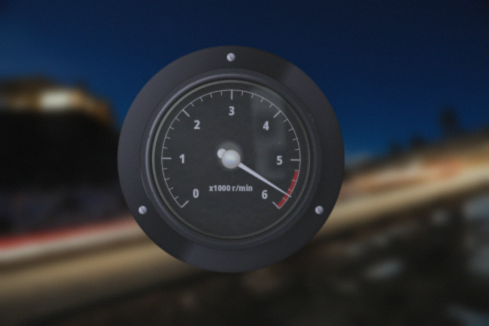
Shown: 5700
